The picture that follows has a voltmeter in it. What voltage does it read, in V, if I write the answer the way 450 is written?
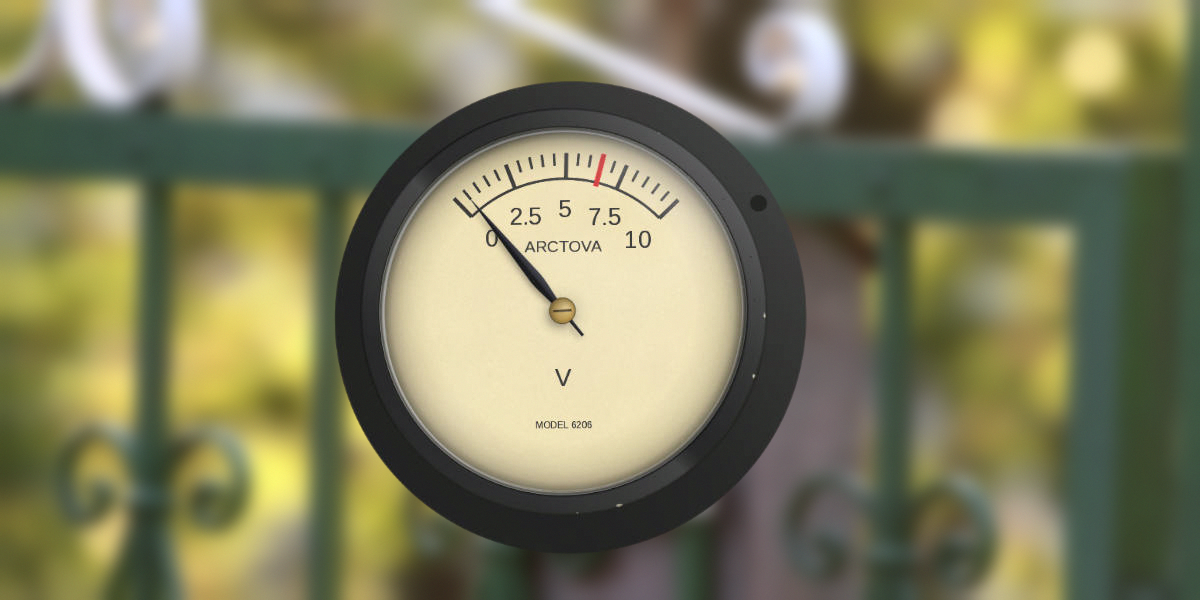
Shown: 0.5
